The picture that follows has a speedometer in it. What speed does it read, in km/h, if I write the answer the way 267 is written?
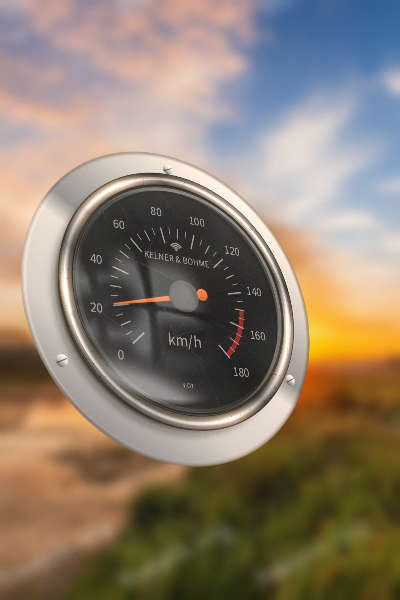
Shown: 20
